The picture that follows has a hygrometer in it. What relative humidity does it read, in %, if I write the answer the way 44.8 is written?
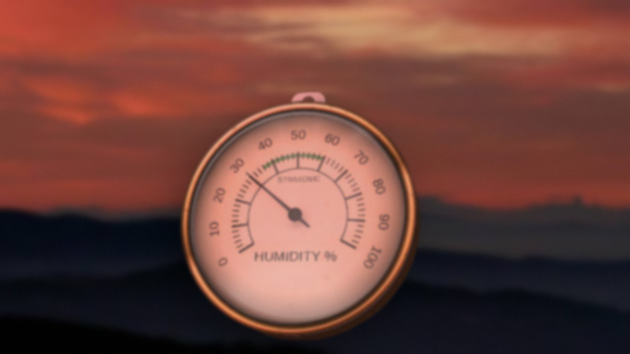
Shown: 30
